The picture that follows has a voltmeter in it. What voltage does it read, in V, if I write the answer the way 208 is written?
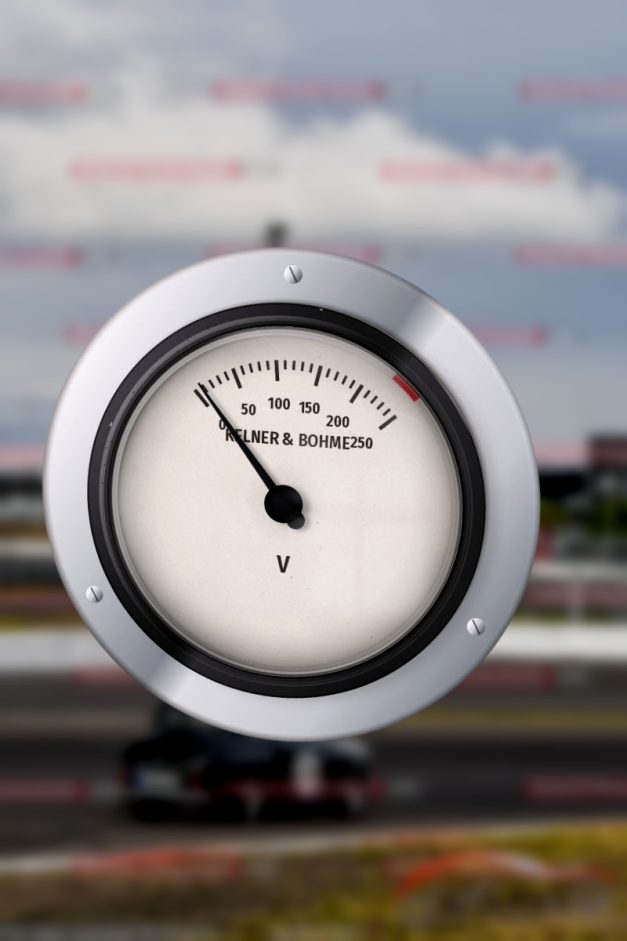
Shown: 10
